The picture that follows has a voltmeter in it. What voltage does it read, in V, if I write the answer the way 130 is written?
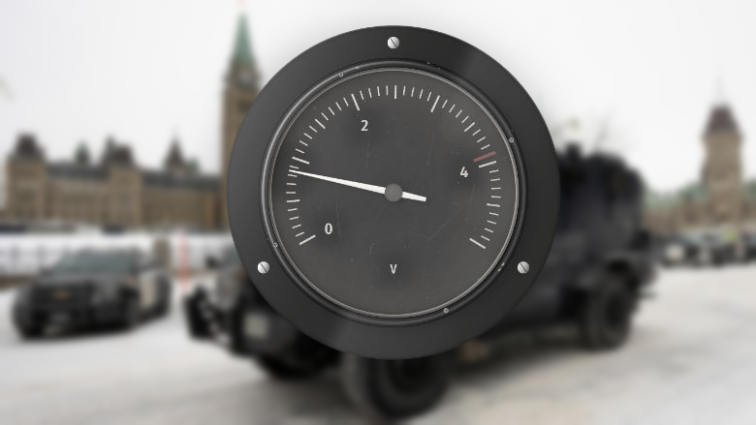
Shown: 0.85
